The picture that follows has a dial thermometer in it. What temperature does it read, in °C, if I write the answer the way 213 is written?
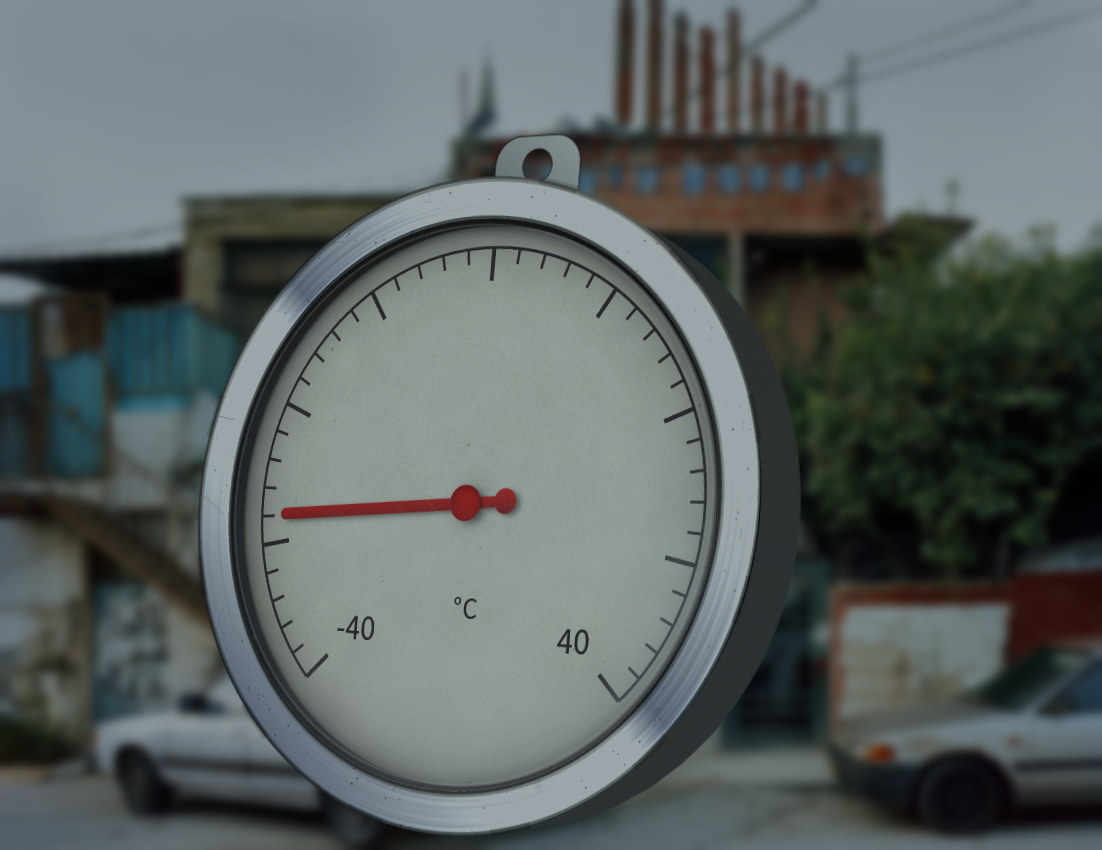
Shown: -28
